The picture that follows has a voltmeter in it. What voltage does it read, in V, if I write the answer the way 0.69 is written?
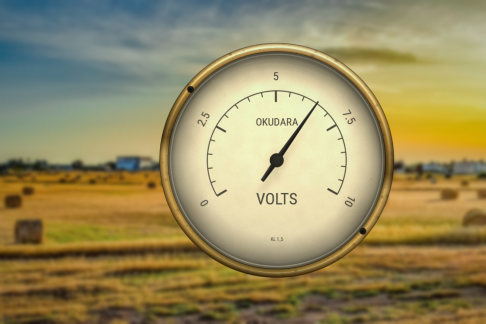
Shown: 6.5
